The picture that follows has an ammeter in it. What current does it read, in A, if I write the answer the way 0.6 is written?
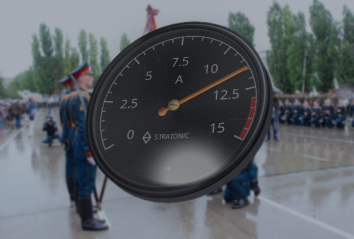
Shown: 11.5
